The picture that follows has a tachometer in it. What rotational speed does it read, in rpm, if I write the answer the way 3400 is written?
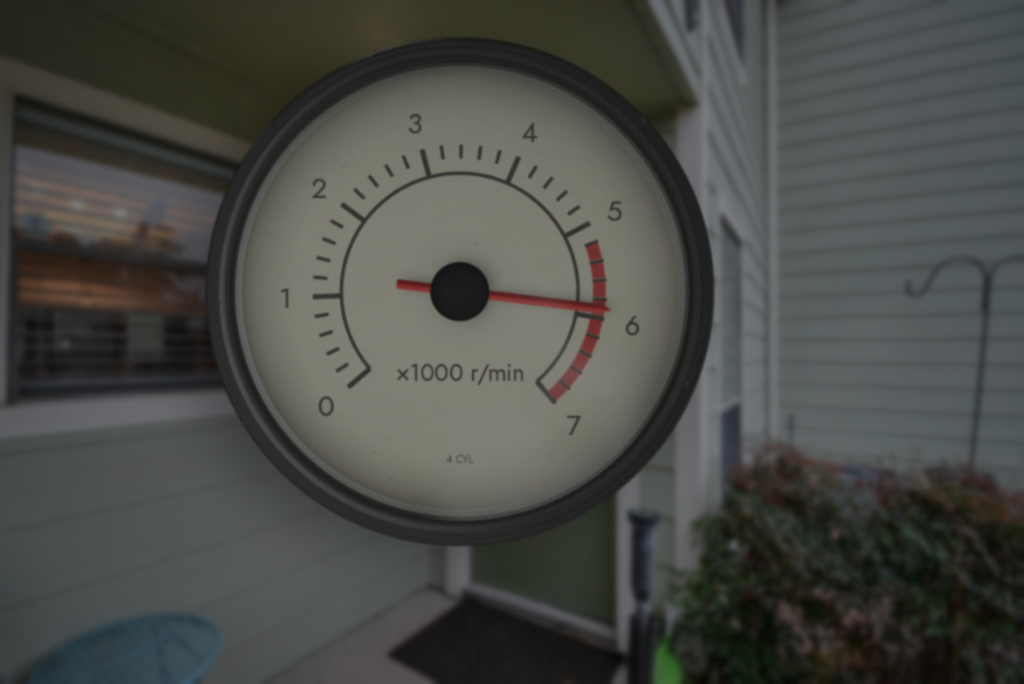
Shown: 5900
